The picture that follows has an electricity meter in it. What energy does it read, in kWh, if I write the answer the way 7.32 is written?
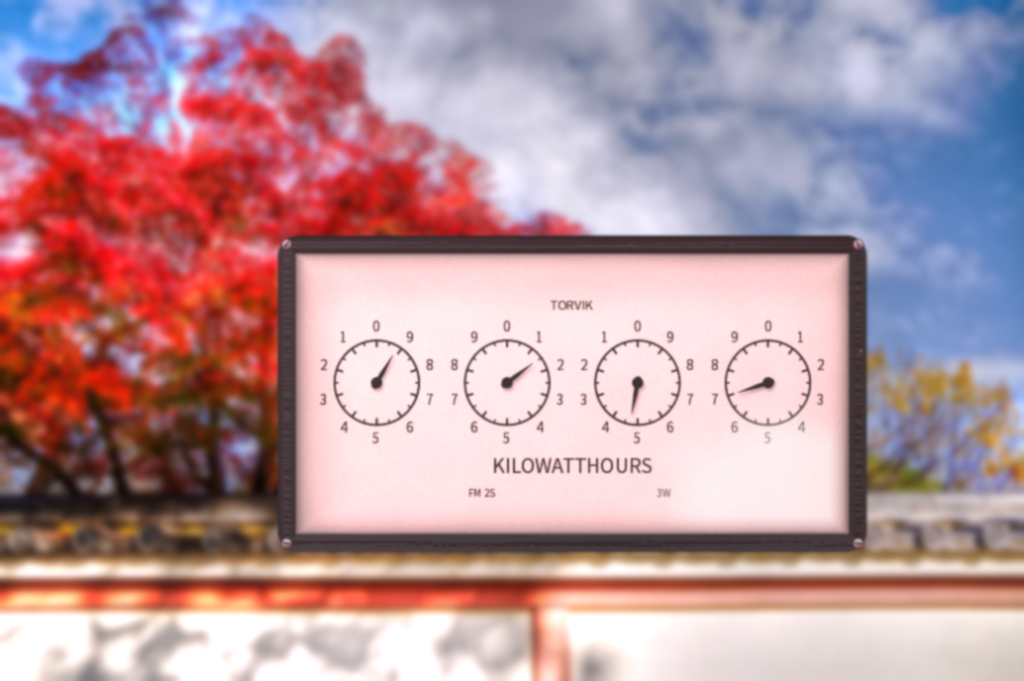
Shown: 9147
